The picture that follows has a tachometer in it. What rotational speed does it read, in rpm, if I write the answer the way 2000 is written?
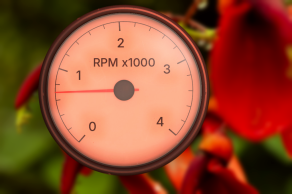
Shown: 700
